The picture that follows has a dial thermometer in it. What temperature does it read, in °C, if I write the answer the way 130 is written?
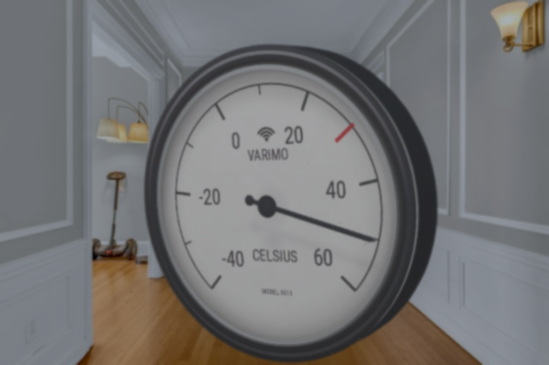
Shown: 50
